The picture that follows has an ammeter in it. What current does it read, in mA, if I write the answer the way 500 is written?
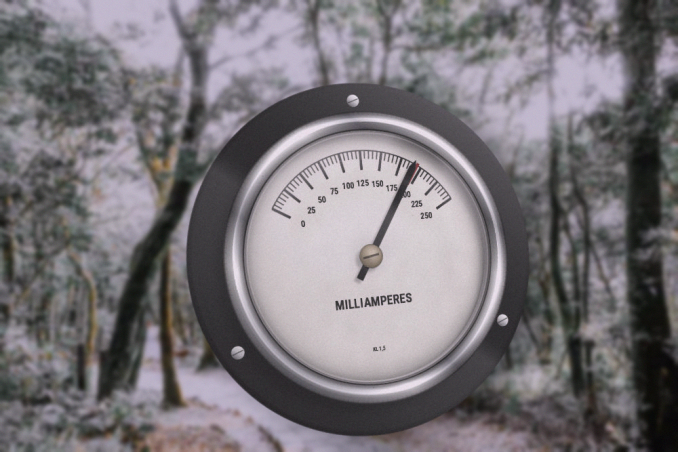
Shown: 190
